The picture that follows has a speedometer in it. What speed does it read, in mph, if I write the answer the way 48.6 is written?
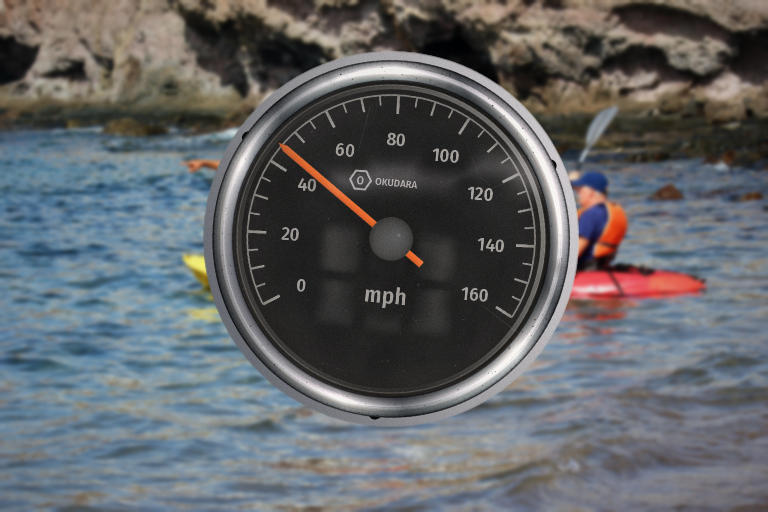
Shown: 45
